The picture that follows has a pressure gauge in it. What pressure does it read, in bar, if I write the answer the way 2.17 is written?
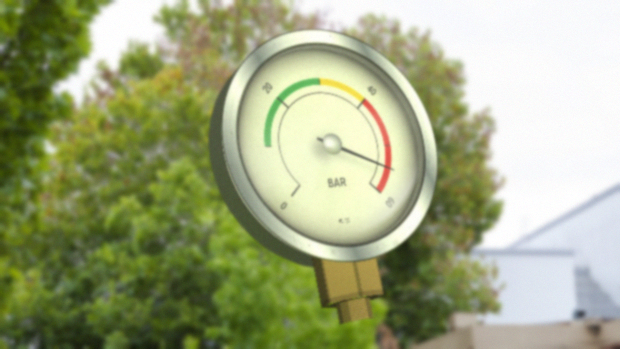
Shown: 55
